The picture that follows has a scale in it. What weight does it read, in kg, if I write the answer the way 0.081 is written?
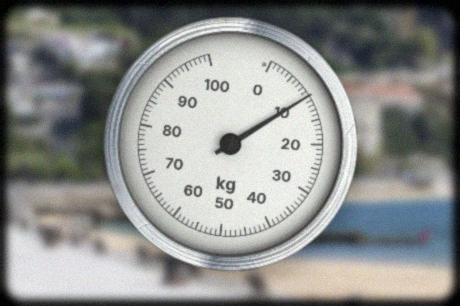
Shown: 10
